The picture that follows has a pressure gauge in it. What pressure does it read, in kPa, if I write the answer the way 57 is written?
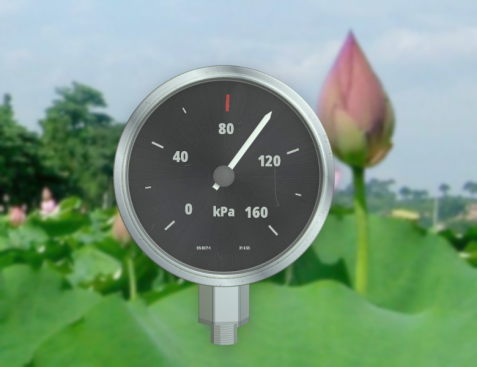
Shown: 100
